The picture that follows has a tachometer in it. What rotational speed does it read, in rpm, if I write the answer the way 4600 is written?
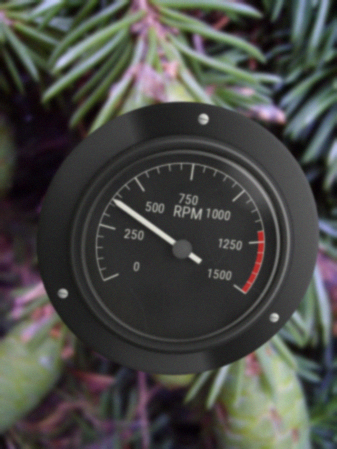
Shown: 375
